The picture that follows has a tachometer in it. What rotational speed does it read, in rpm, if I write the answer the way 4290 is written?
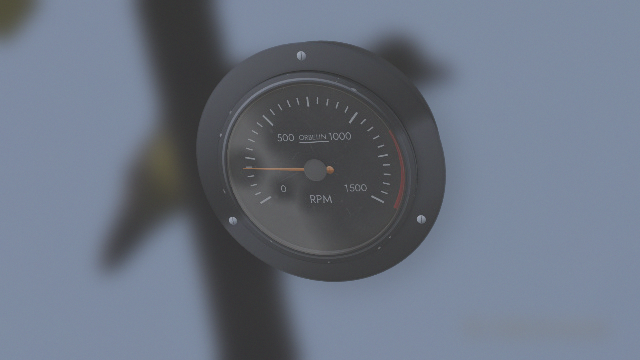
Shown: 200
